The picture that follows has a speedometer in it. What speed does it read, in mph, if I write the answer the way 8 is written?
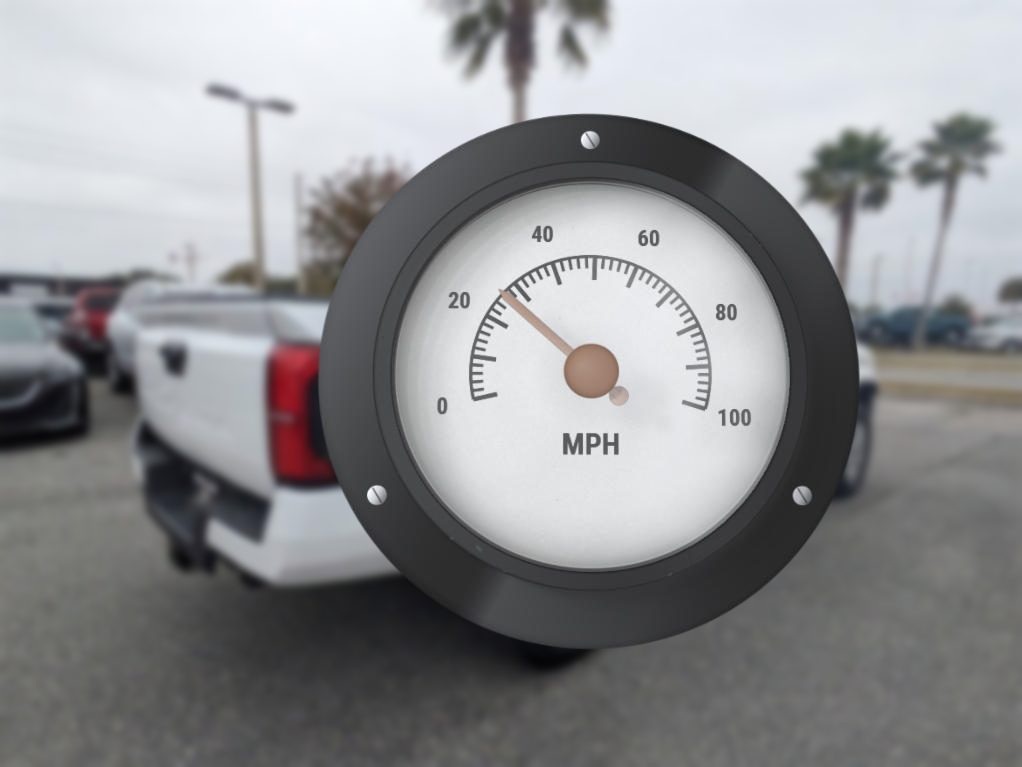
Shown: 26
